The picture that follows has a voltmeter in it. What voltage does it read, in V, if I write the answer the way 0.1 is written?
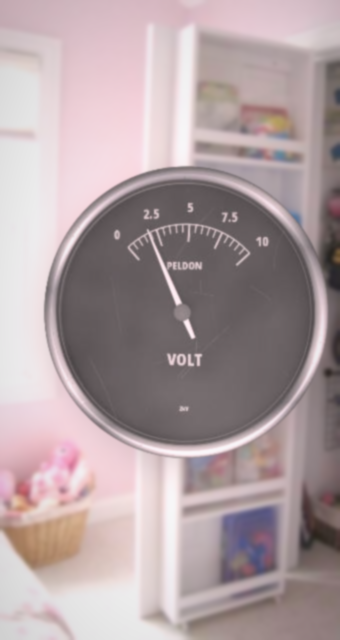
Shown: 2
